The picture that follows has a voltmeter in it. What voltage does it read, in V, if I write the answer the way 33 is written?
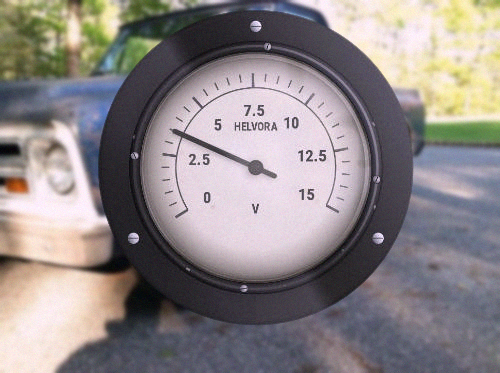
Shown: 3.5
